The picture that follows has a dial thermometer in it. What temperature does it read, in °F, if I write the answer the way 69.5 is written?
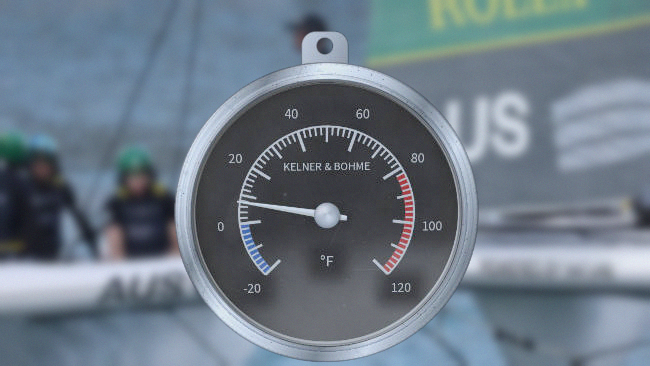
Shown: 8
